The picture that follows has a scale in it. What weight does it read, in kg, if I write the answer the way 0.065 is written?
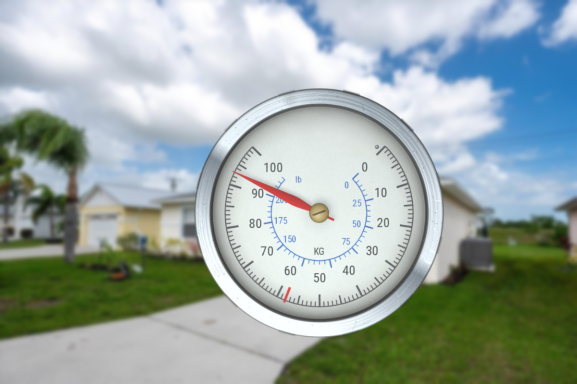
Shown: 93
